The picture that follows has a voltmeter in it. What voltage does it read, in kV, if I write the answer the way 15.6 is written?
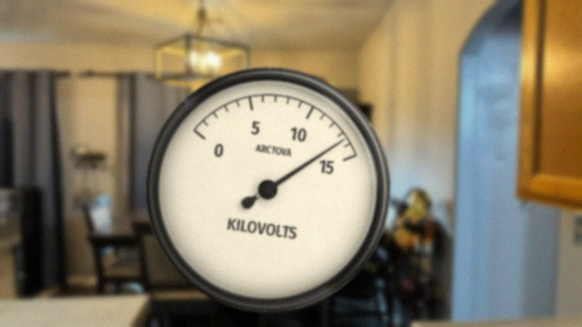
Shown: 13.5
